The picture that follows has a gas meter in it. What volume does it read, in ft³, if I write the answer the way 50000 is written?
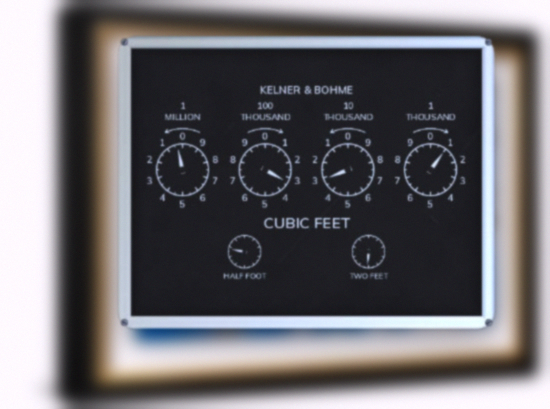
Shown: 33100
